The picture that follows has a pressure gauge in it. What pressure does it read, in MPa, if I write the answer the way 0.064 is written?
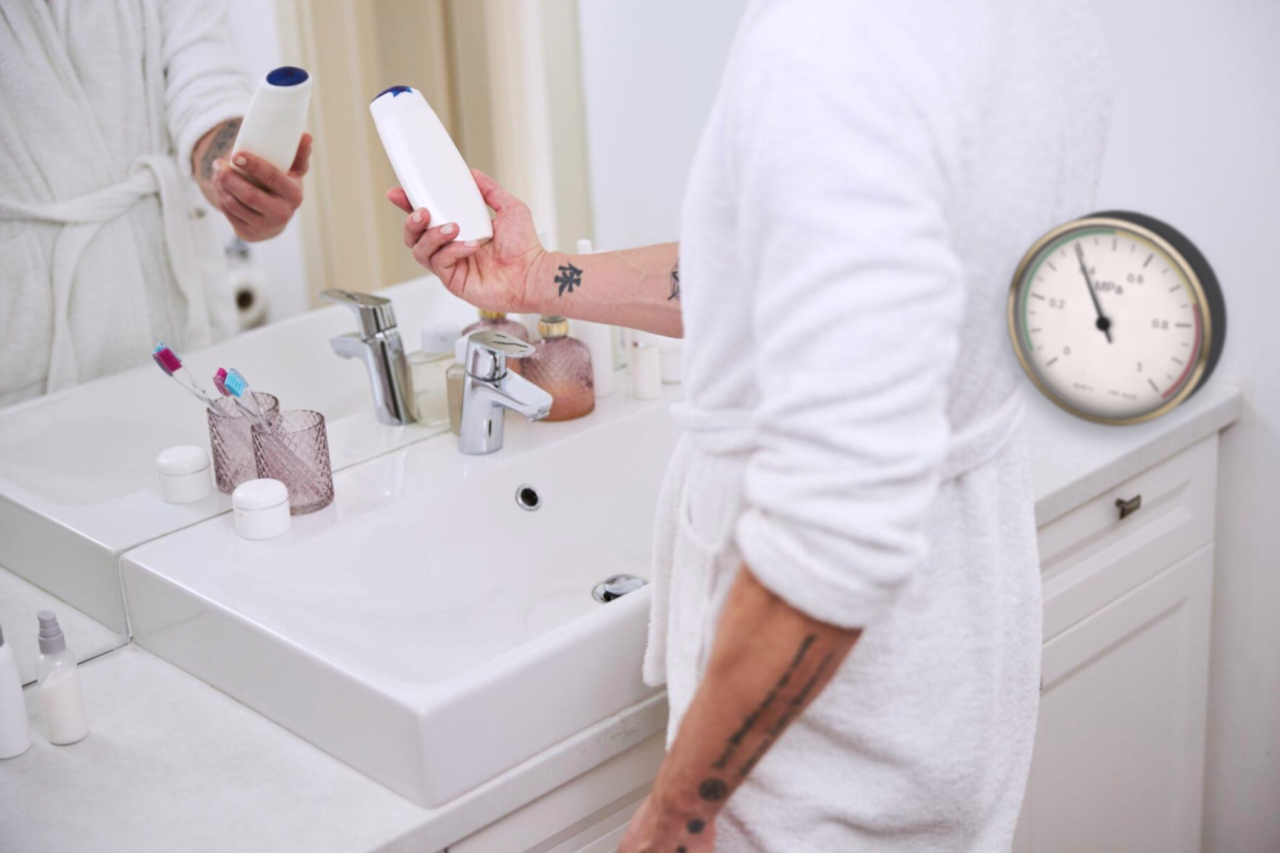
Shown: 0.4
